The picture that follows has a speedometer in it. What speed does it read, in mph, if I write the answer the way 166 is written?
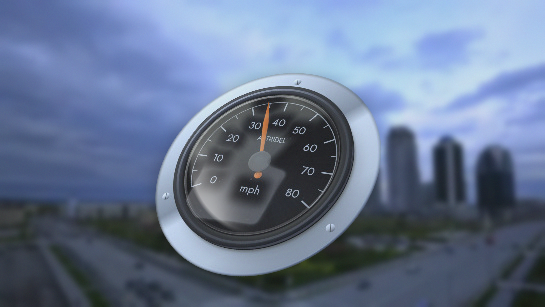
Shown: 35
